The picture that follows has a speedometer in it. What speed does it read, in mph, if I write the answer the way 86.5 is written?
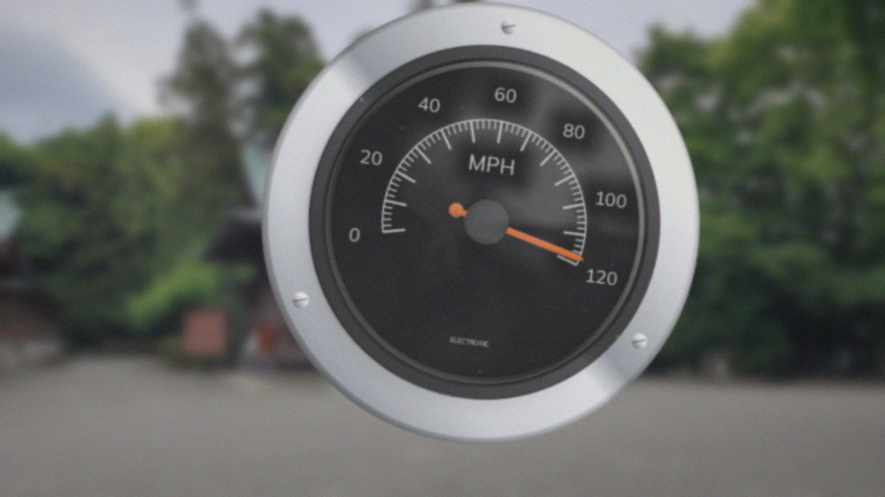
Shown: 118
